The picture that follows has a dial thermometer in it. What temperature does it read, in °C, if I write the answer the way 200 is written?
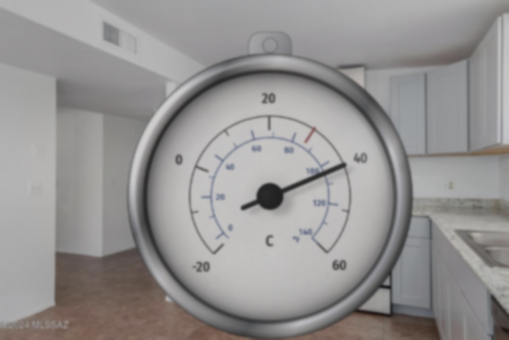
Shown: 40
